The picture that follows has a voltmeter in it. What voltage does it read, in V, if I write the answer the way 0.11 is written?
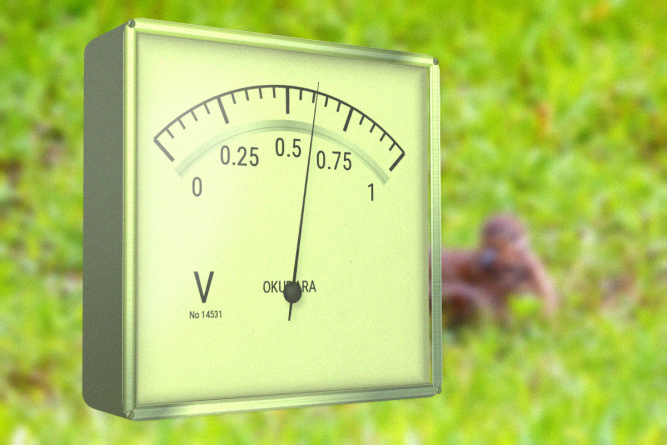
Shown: 0.6
